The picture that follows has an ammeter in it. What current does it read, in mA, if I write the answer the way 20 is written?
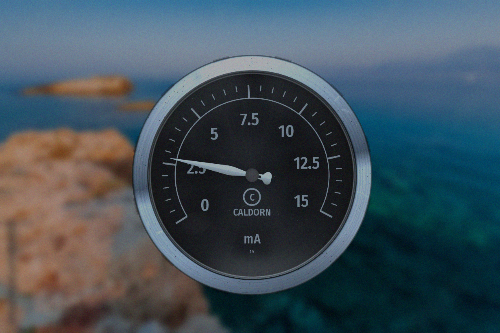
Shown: 2.75
